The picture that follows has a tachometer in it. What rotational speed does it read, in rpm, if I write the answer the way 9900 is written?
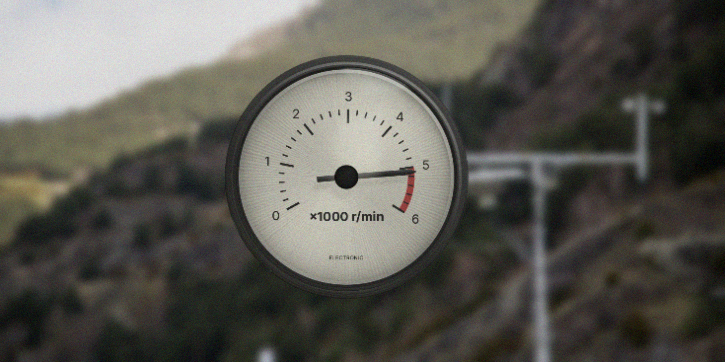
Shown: 5100
